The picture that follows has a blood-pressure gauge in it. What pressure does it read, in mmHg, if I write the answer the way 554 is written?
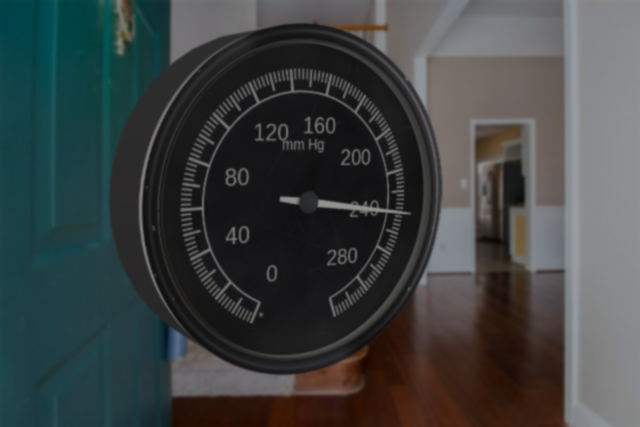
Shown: 240
